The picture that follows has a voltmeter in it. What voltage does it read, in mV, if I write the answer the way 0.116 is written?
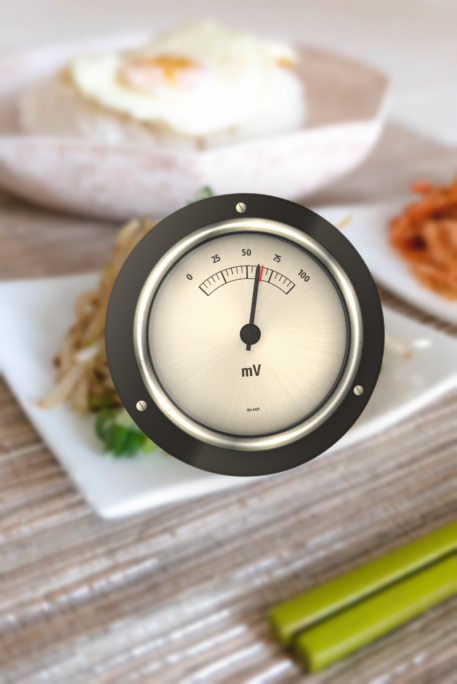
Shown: 60
